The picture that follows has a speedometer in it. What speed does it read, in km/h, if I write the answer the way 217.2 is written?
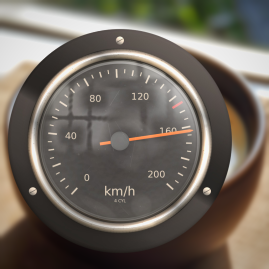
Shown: 162.5
